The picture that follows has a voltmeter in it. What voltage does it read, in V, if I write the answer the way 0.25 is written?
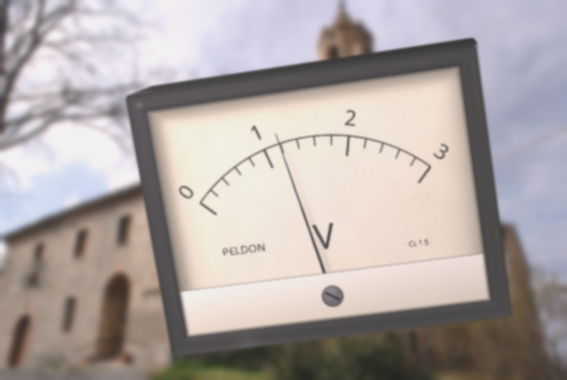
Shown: 1.2
